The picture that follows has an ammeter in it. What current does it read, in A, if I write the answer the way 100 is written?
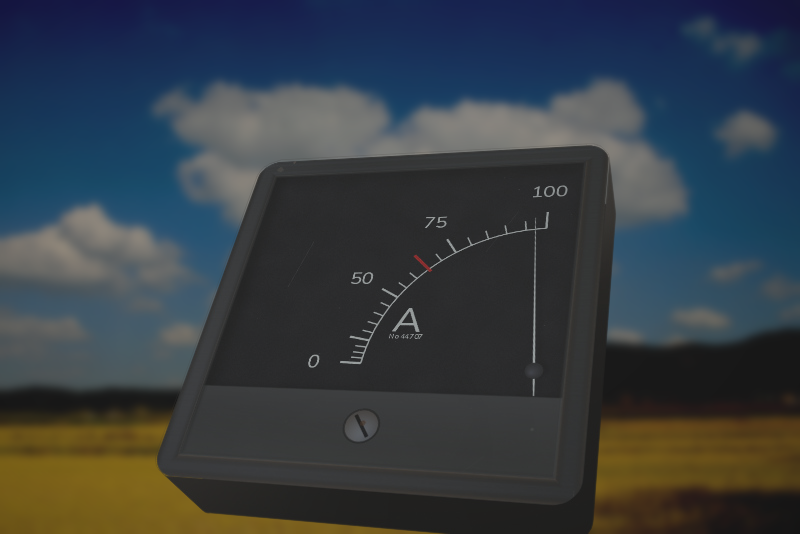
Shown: 97.5
